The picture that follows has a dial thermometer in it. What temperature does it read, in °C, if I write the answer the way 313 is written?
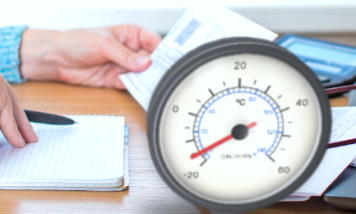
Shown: -15
